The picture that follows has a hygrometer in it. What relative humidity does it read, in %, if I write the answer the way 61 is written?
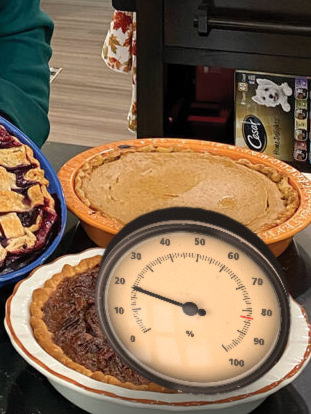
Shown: 20
